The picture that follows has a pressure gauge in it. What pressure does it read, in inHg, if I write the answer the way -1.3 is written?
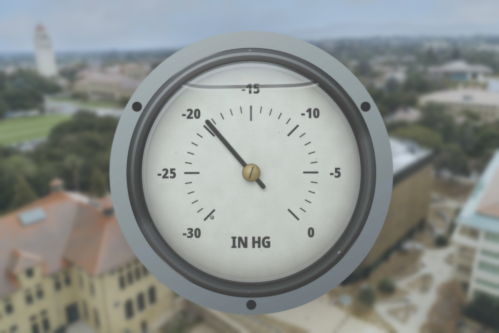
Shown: -19.5
